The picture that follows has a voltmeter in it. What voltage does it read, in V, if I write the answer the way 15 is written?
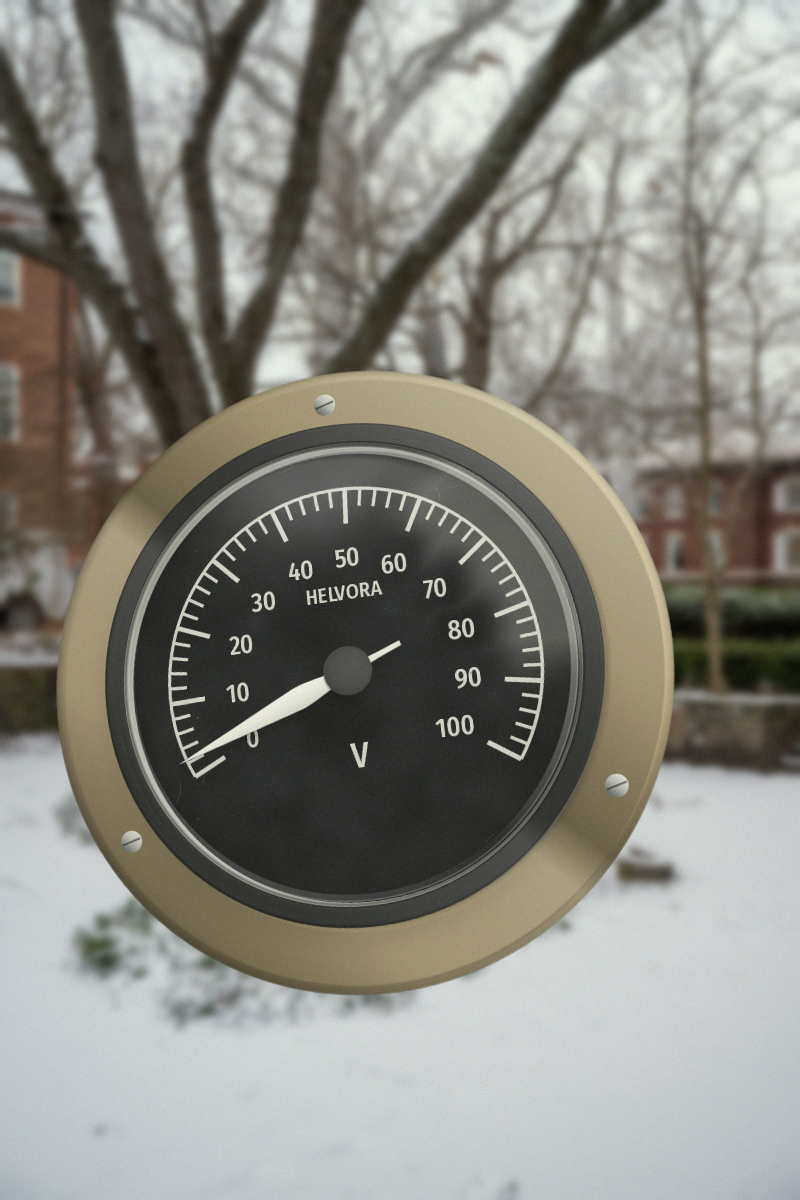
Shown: 2
